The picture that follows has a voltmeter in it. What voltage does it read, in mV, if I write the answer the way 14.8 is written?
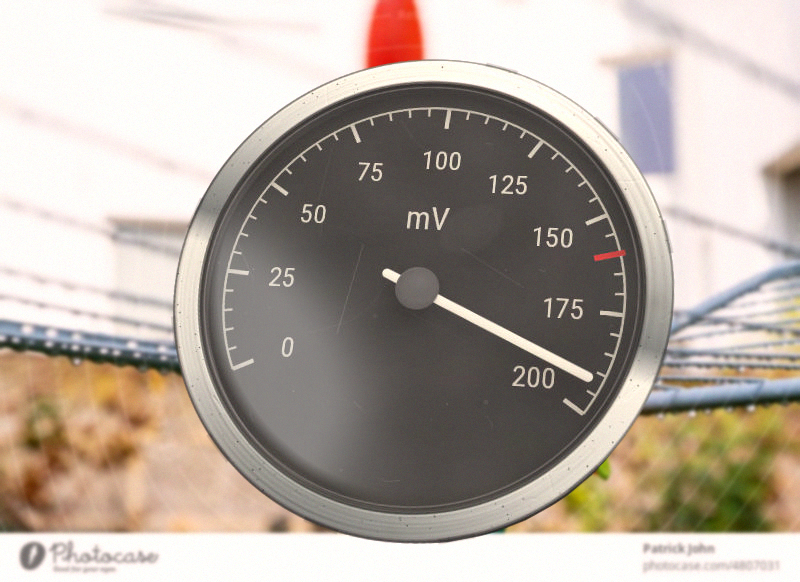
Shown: 192.5
